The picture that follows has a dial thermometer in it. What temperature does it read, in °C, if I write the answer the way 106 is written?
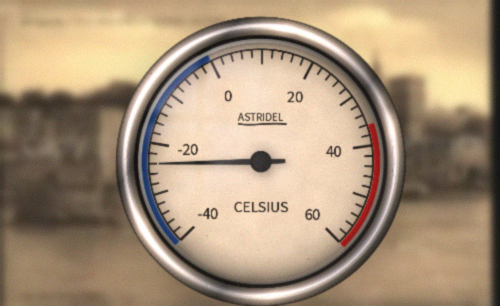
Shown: -24
